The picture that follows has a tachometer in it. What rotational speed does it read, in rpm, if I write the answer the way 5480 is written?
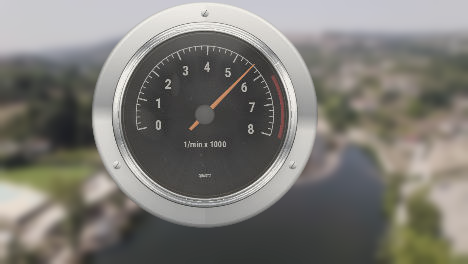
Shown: 5600
